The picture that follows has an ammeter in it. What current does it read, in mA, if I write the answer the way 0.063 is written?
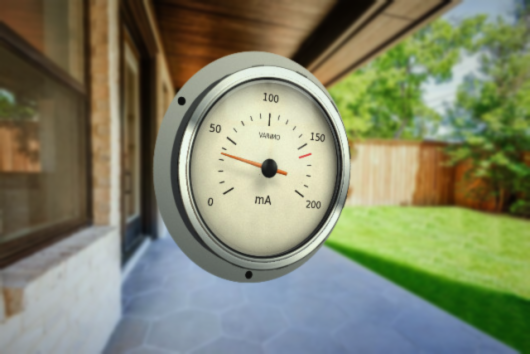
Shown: 35
